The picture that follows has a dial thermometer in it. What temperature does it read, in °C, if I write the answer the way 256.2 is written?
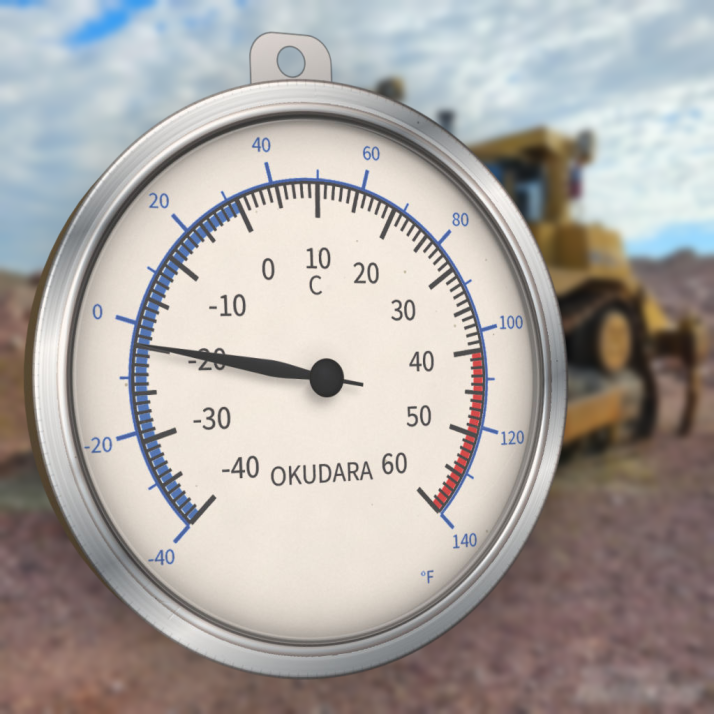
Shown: -20
